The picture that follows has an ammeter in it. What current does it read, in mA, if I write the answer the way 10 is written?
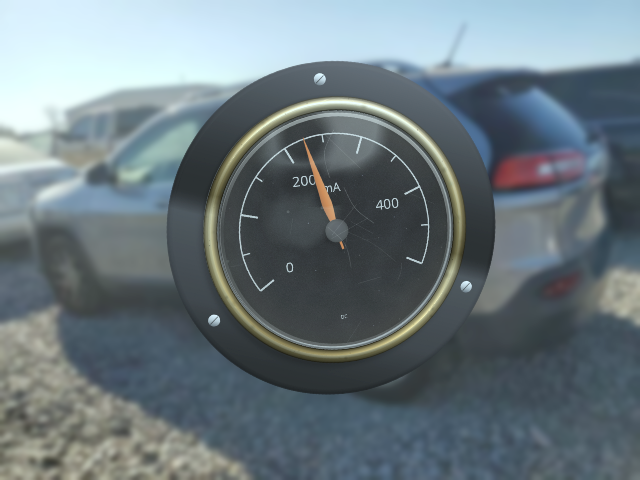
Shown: 225
